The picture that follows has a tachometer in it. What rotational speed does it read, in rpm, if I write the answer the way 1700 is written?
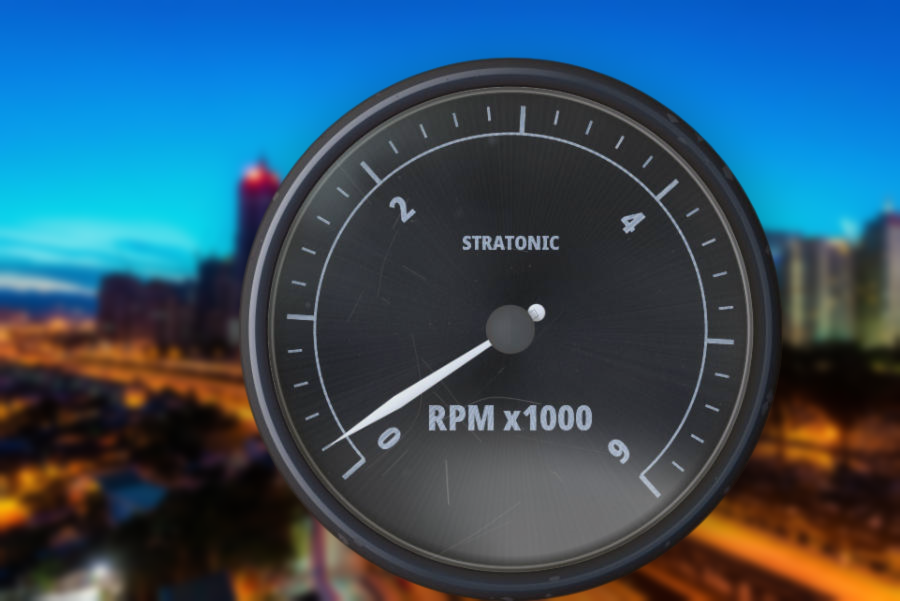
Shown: 200
